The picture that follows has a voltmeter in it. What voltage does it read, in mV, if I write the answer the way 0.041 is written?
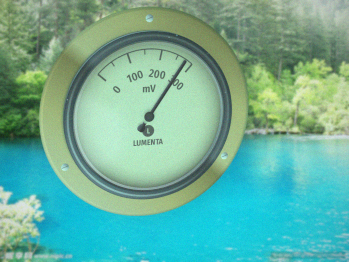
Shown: 275
